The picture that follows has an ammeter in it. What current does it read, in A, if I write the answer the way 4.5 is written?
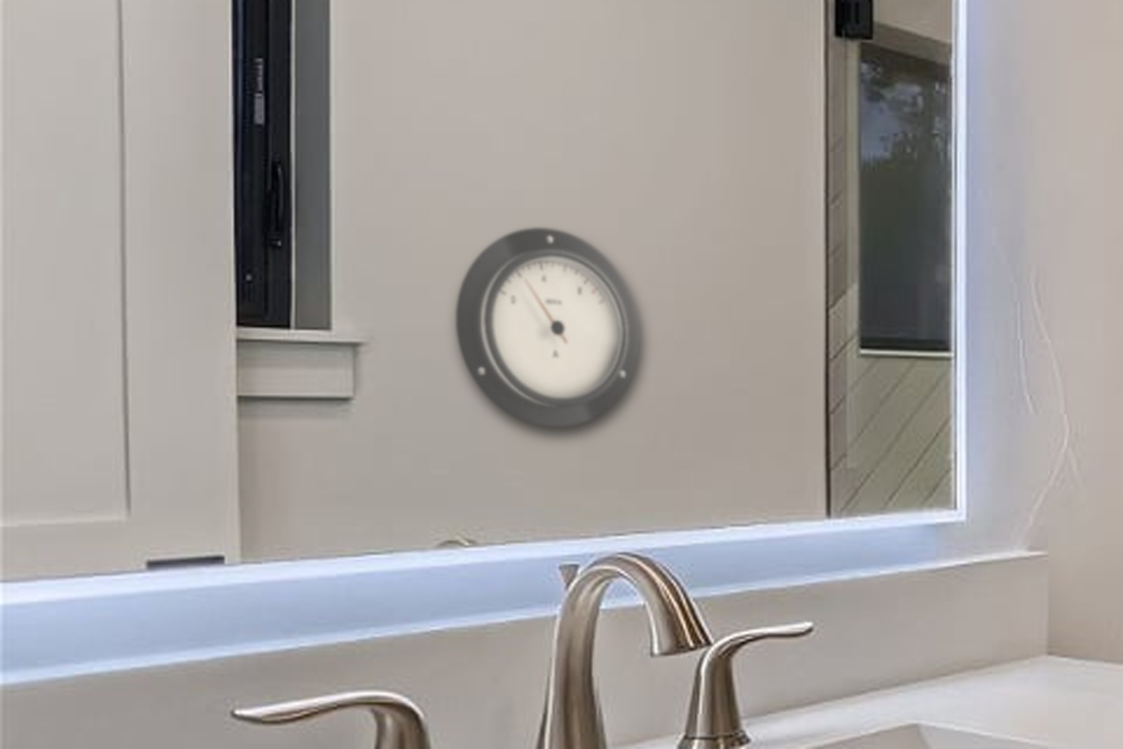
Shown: 2
